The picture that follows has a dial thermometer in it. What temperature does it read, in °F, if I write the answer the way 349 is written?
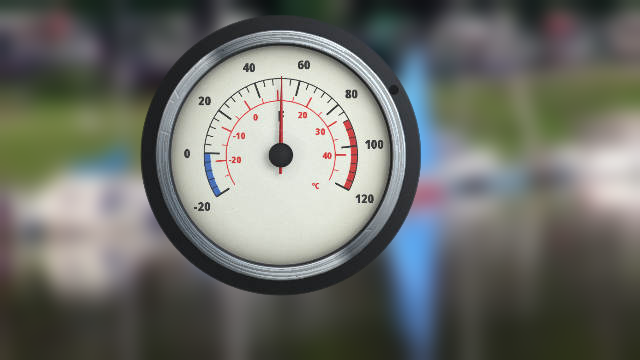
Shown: 52
